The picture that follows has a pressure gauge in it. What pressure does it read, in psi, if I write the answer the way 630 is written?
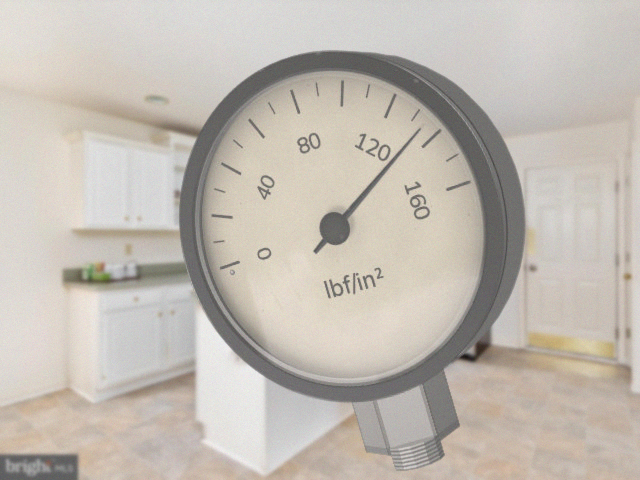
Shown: 135
